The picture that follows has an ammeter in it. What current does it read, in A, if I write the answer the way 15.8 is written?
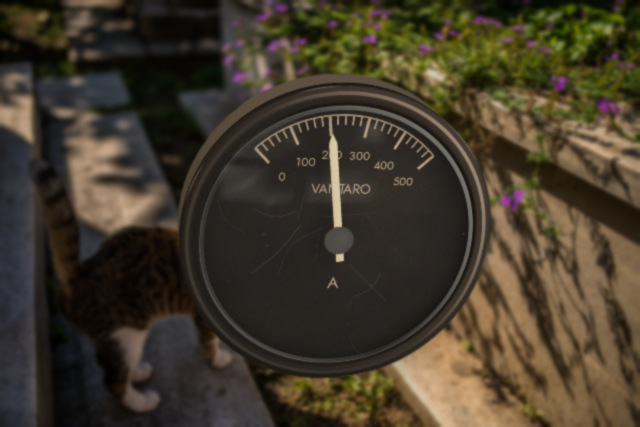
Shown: 200
